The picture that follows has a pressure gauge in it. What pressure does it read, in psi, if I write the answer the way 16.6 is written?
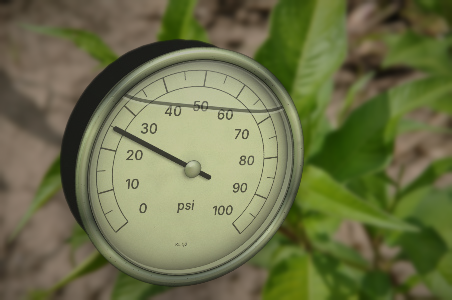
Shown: 25
